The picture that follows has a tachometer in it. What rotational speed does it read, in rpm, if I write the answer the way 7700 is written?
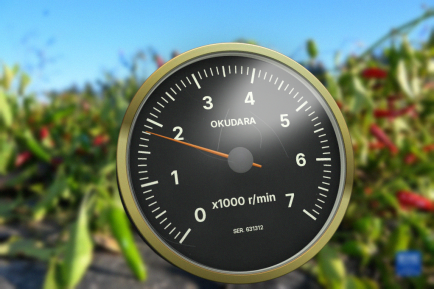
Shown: 1800
